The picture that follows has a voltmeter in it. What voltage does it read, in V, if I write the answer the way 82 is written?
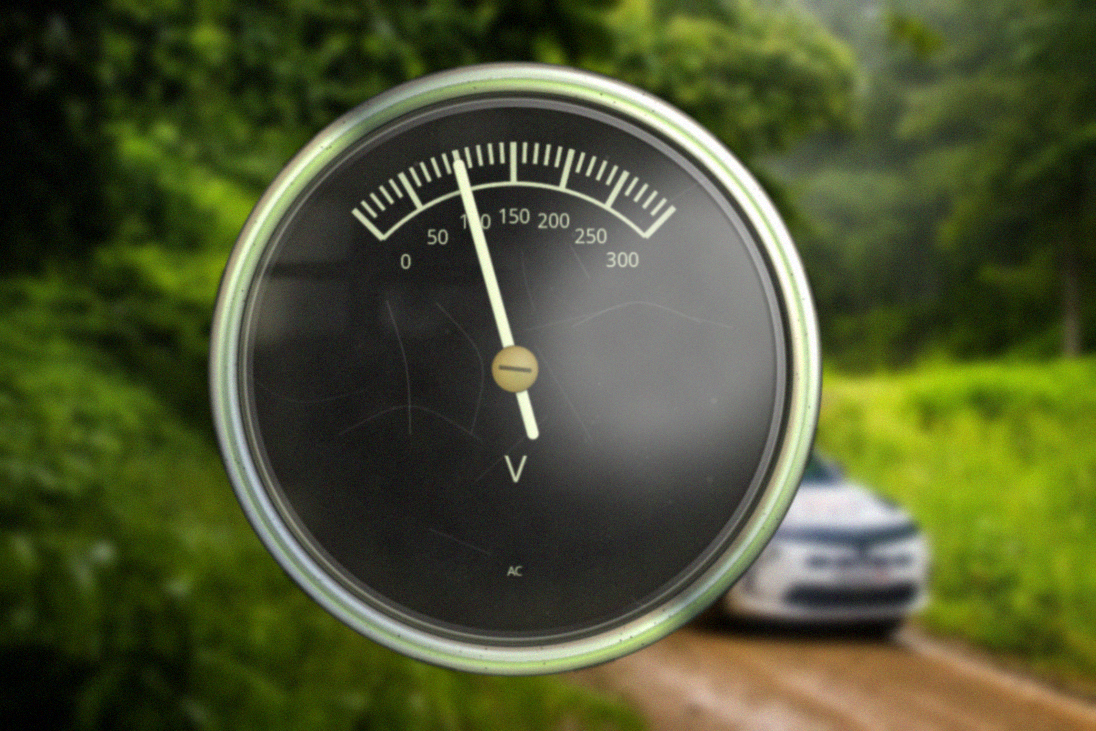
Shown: 100
